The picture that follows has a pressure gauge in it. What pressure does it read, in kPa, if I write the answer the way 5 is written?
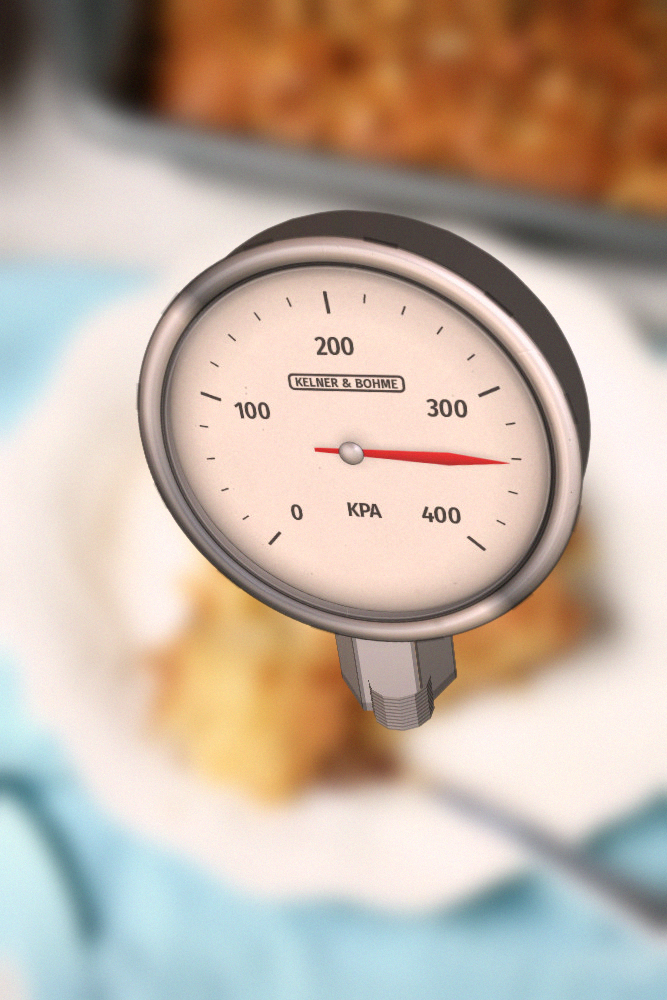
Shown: 340
